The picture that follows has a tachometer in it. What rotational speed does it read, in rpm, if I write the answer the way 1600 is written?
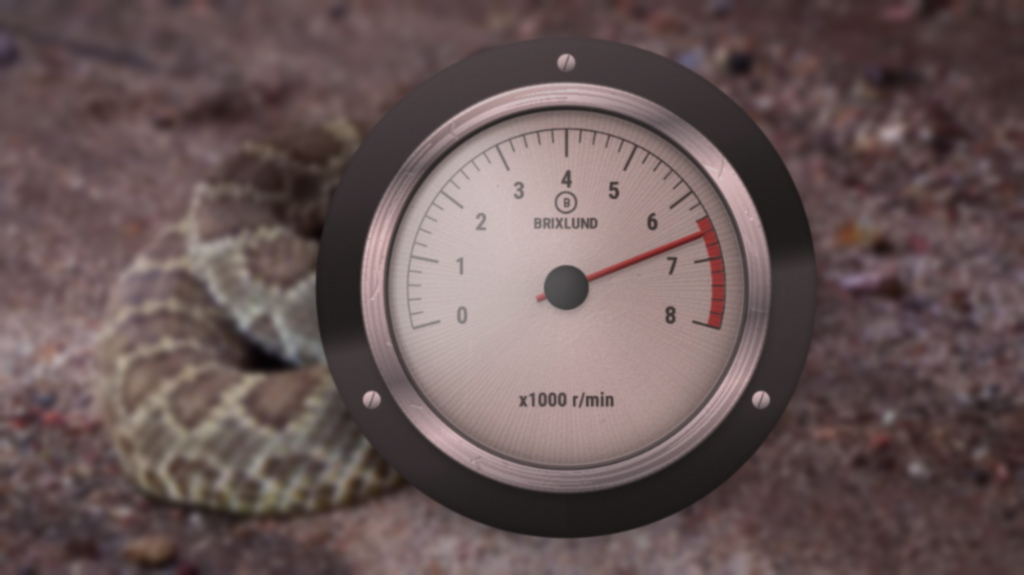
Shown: 6600
